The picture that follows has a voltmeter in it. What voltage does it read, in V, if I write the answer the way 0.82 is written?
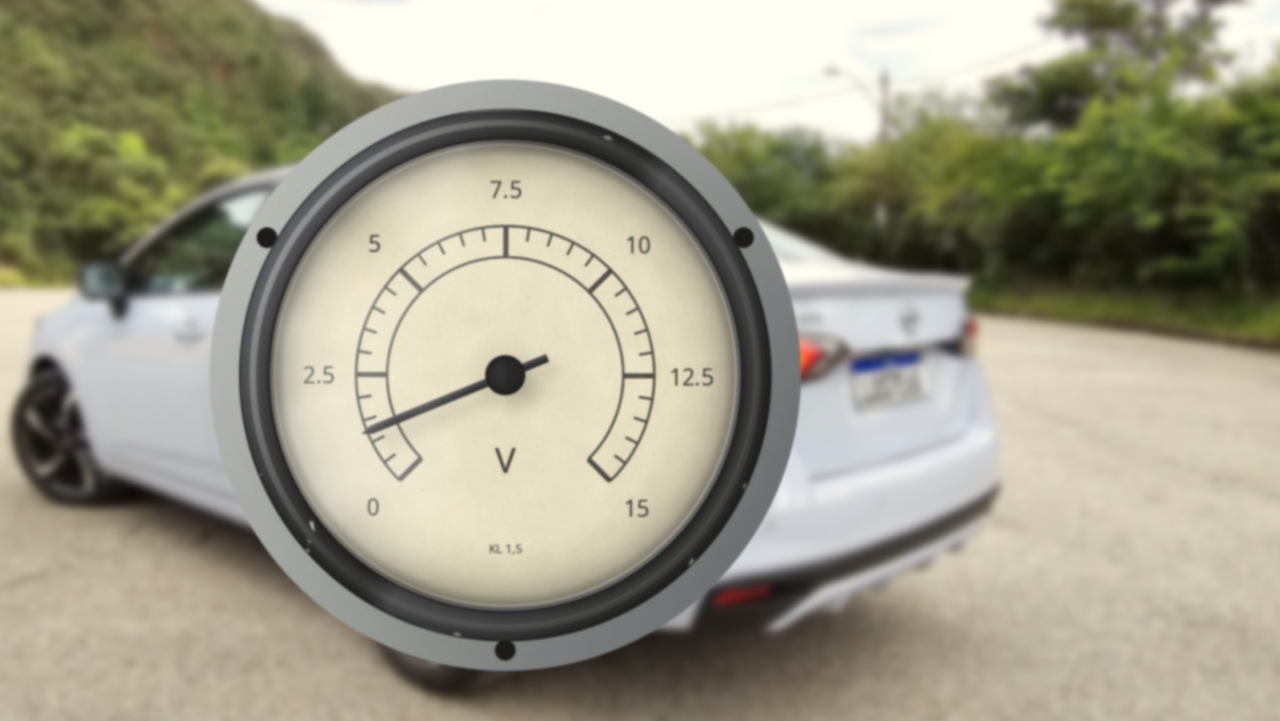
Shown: 1.25
